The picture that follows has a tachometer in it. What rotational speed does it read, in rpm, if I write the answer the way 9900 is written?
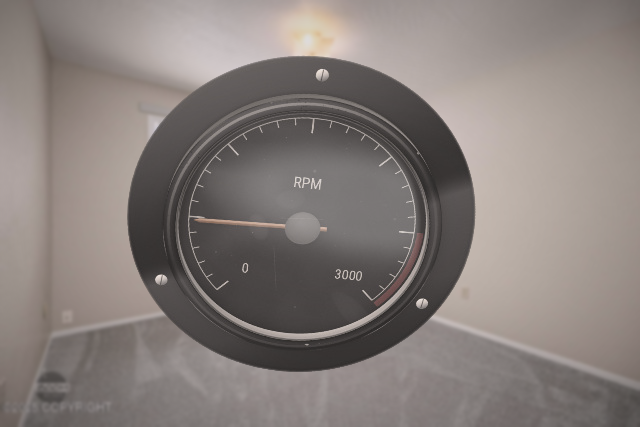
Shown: 500
